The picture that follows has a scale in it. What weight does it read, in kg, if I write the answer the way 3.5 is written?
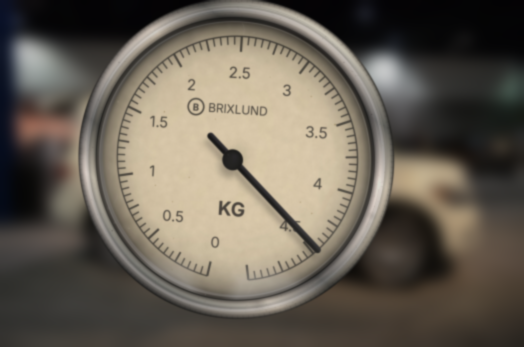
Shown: 4.45
